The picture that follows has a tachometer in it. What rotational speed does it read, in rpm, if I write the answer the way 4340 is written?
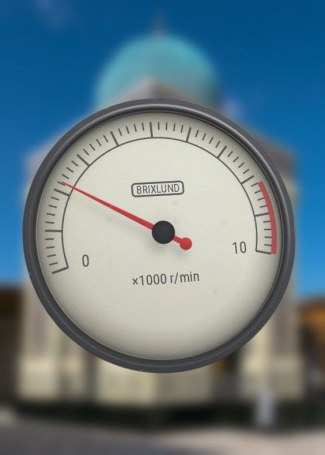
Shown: 2200
